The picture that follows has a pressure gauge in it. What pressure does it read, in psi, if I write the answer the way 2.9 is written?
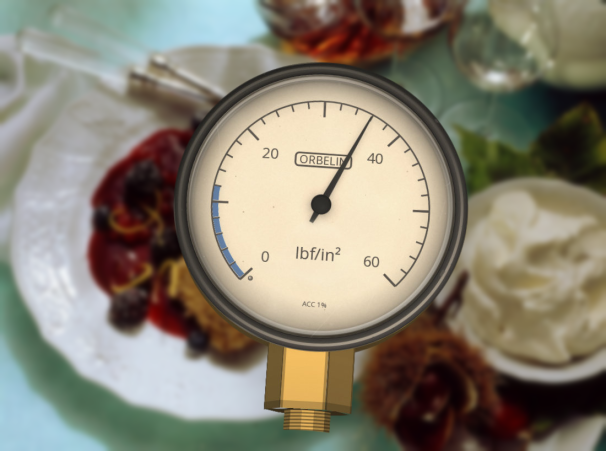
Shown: 36
